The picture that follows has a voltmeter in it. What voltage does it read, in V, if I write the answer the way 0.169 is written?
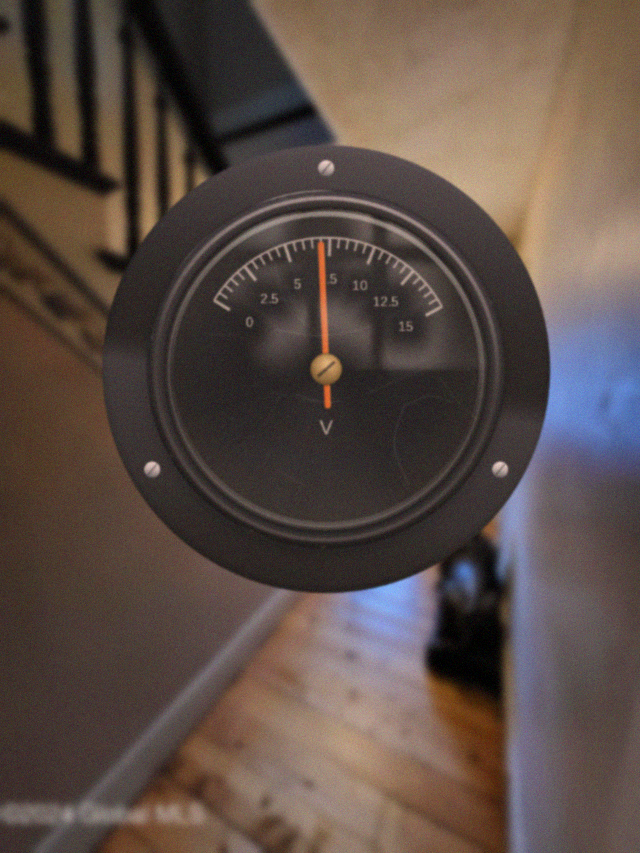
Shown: 7
